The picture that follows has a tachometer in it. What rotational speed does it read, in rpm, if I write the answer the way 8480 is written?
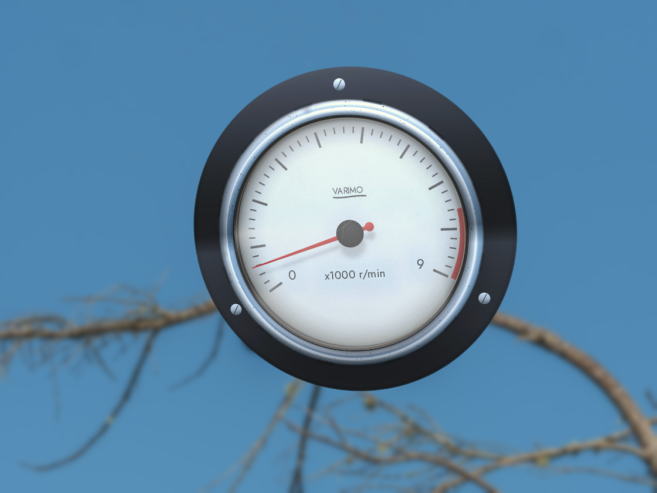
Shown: 600
